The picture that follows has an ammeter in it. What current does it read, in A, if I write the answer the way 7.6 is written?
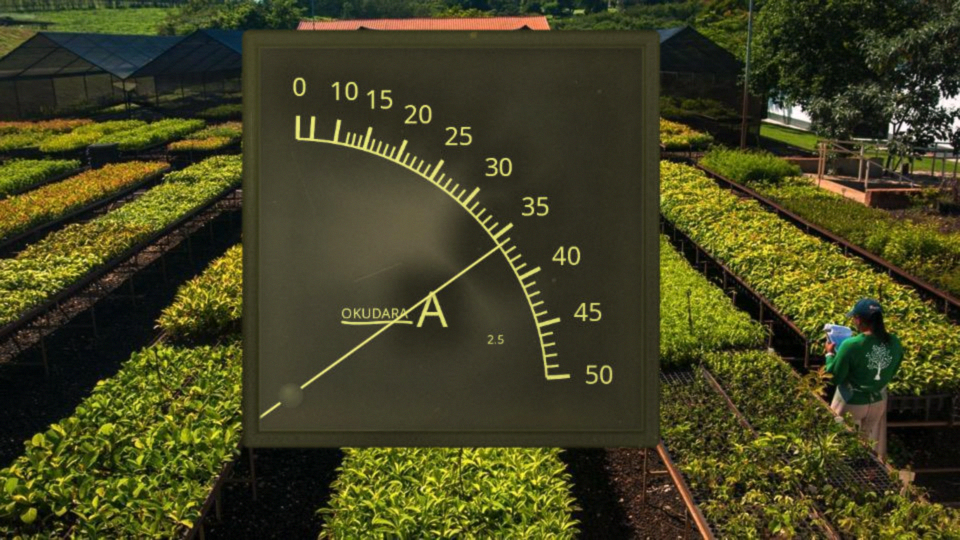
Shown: 36
